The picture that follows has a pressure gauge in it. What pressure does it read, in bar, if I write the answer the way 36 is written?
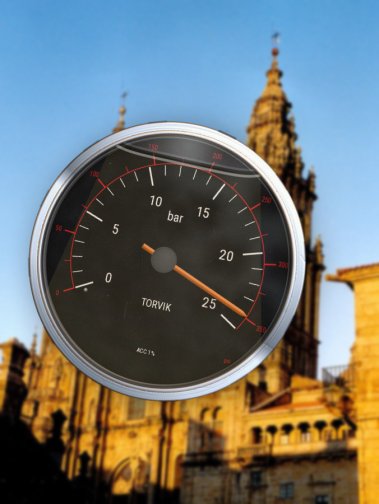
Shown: 24
